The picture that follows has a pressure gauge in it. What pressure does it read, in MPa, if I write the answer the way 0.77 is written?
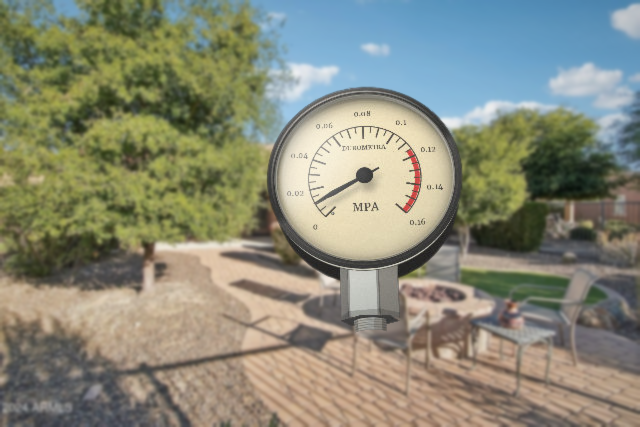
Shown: 0.01
